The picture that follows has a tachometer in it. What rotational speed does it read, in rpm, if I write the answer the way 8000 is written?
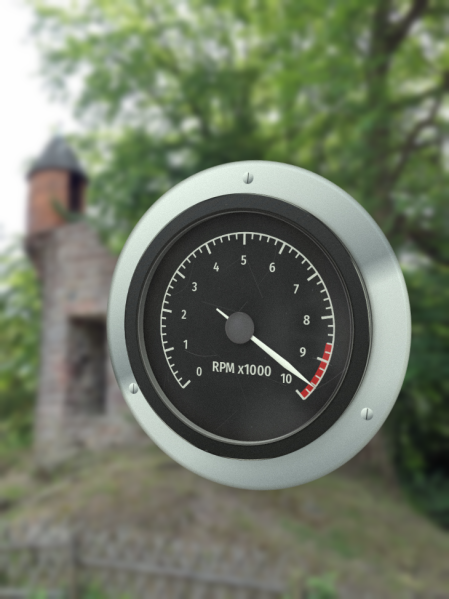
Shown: 9600
